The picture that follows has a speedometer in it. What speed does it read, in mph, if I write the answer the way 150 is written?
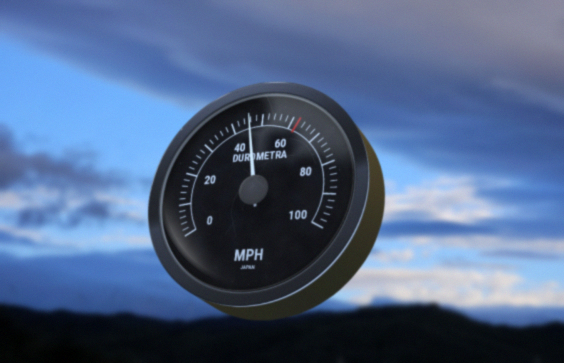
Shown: 46
